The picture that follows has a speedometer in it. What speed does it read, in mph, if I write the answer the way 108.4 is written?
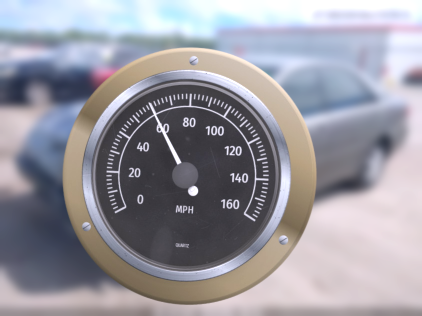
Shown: 60
